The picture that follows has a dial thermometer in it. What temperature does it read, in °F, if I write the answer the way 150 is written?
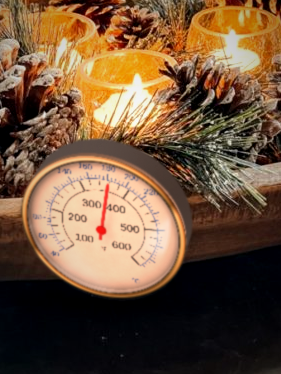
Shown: 360
